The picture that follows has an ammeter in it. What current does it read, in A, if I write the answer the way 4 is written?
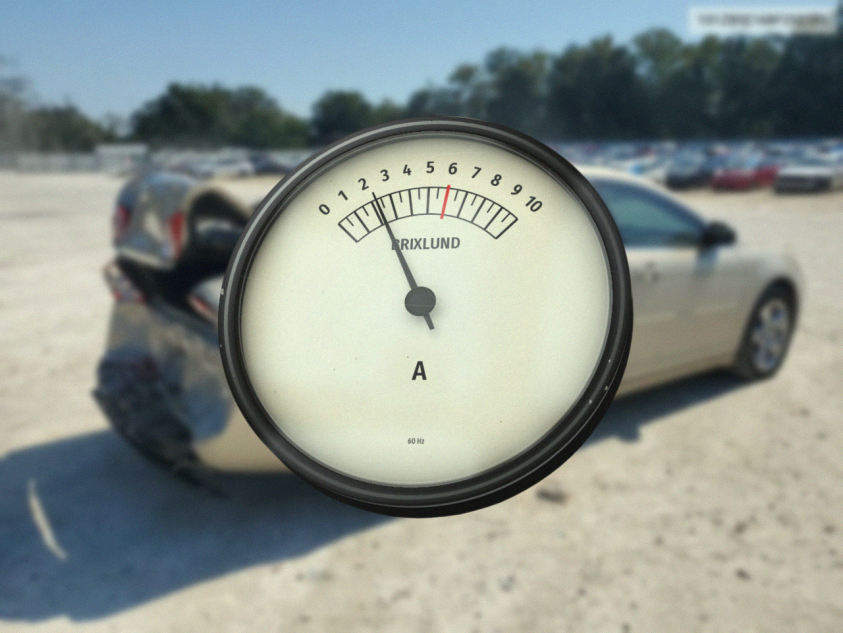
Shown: 2.25
